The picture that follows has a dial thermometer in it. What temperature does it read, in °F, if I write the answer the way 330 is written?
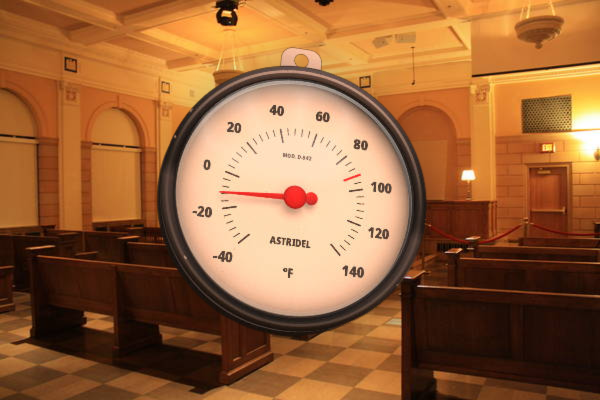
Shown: -12
